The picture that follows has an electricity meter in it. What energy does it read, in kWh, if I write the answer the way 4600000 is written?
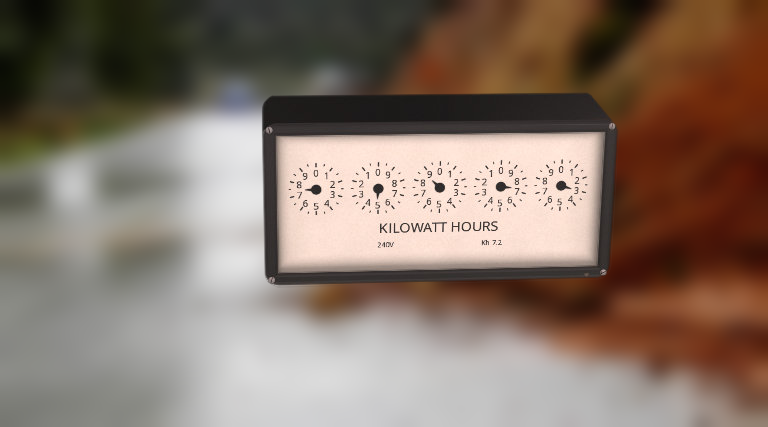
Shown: 74873
